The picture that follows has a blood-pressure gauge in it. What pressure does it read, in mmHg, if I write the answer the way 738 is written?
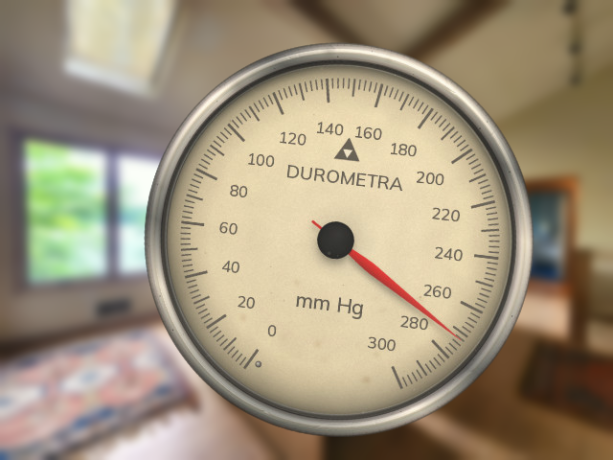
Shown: 272
